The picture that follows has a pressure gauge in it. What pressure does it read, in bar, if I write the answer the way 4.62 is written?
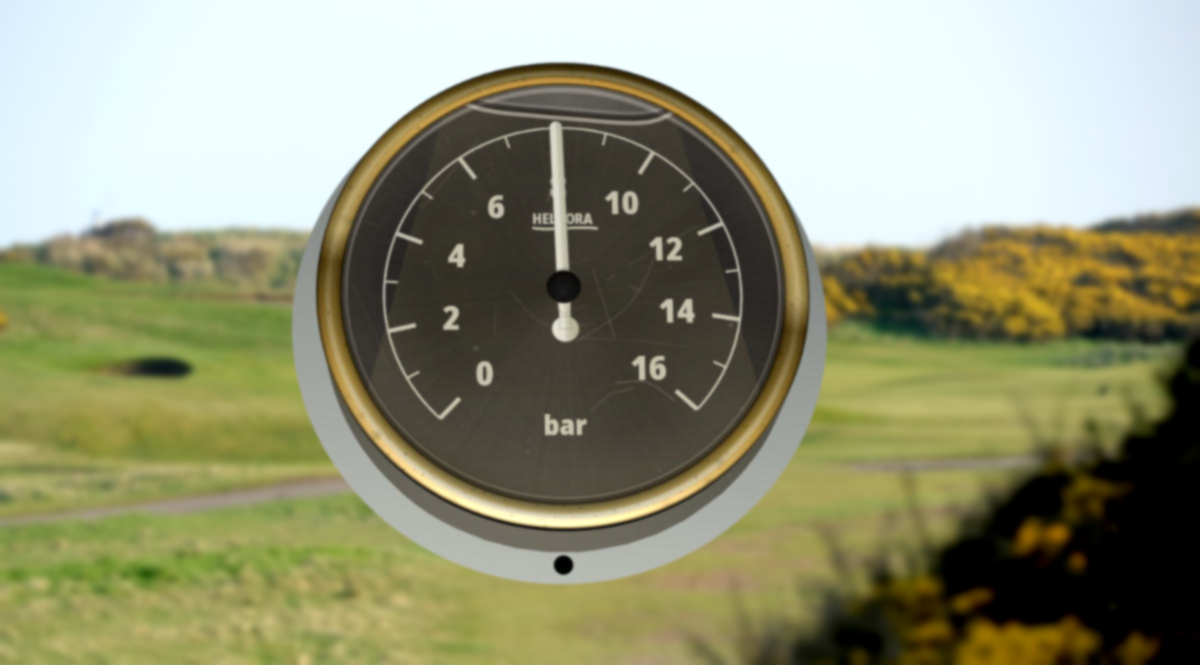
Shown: 8
